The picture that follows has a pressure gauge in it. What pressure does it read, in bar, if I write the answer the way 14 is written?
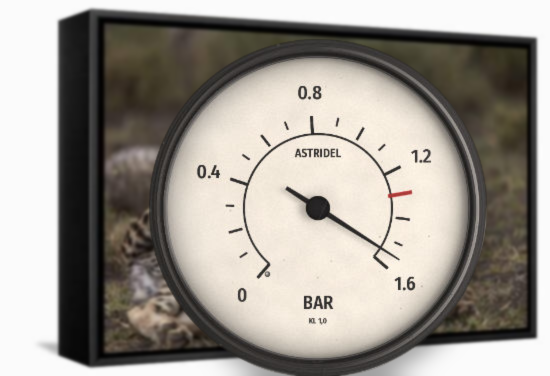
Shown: 1.55
